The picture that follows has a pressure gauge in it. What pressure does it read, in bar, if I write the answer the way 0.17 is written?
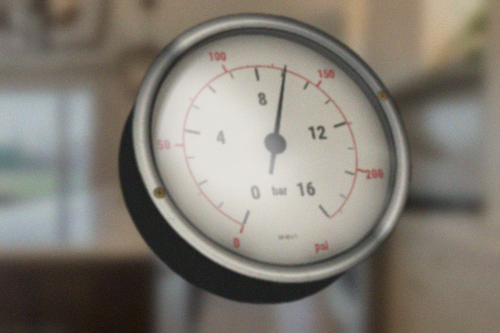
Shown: 9
